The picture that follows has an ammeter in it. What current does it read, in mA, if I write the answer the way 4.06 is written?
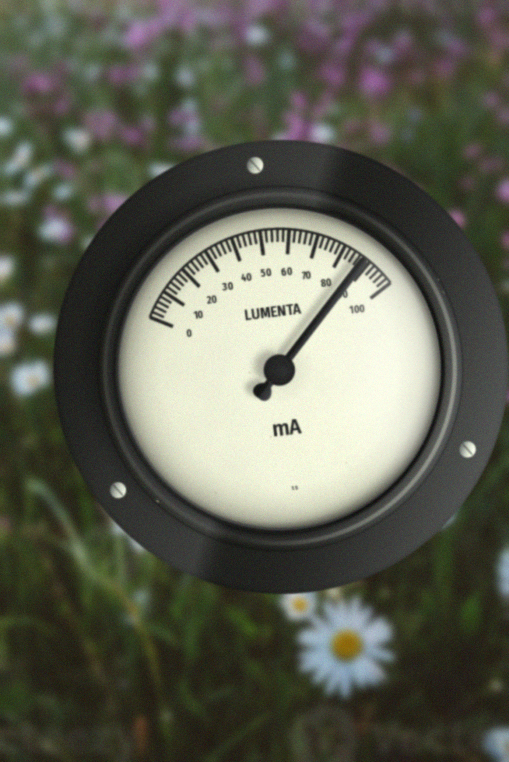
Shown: 88
